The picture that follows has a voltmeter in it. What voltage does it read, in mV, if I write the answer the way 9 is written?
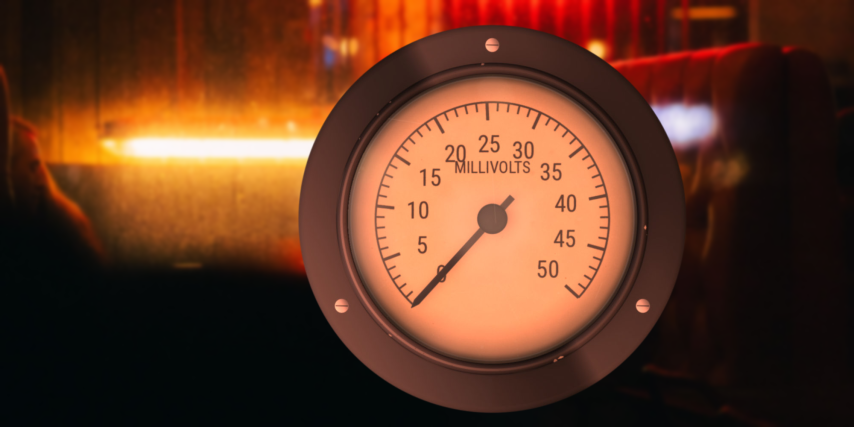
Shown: 0
